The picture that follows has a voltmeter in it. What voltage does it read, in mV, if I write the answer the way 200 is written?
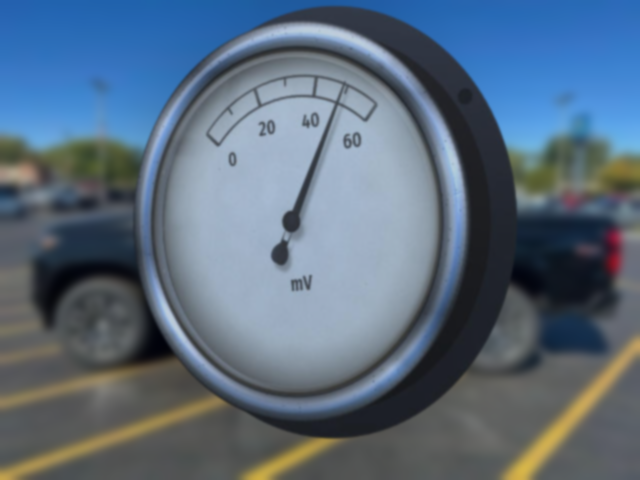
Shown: 50
